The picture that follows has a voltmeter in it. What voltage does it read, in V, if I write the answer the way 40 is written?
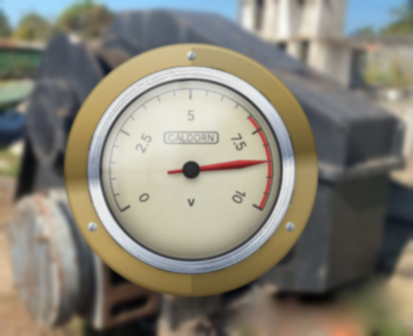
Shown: 8.5
